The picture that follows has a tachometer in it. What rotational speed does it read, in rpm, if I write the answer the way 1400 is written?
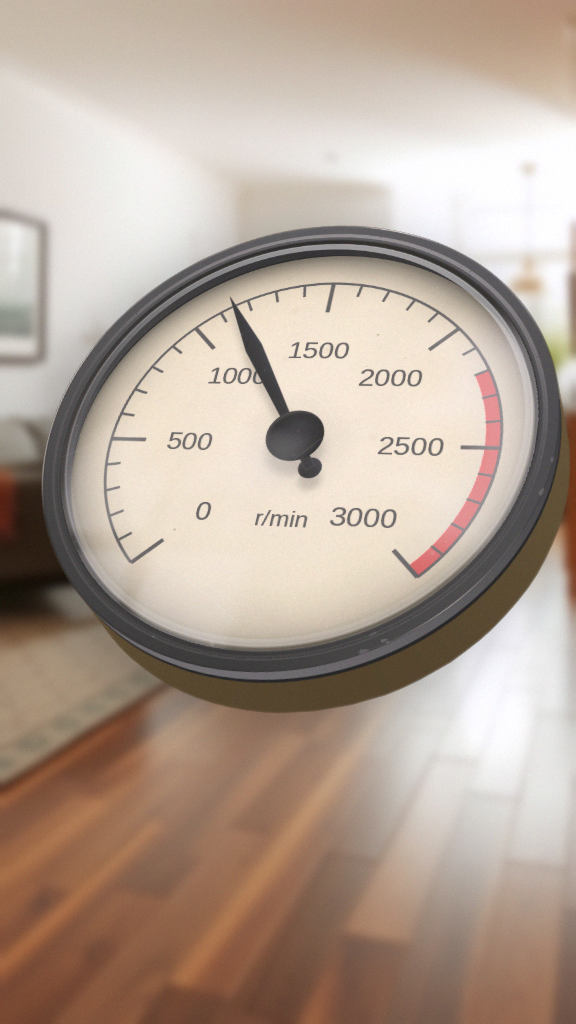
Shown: 1150
